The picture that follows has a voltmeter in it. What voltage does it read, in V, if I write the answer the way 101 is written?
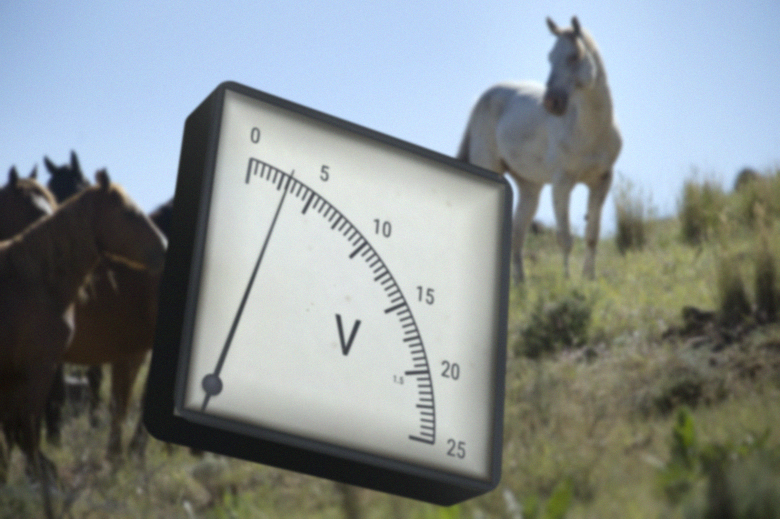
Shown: 3
